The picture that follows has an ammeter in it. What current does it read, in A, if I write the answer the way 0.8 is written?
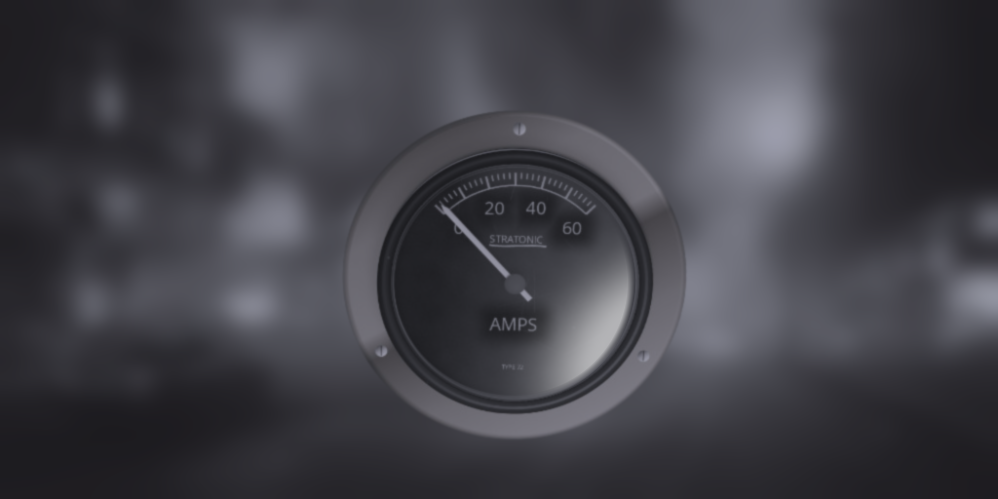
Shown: 2
